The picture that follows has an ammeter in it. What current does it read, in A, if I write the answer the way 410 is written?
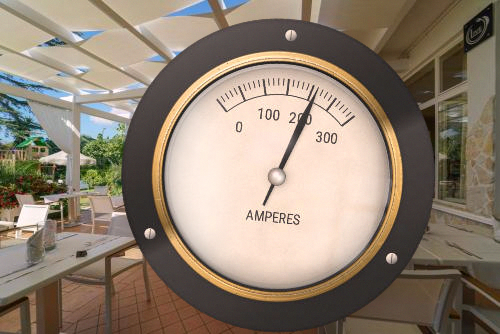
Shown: 210
